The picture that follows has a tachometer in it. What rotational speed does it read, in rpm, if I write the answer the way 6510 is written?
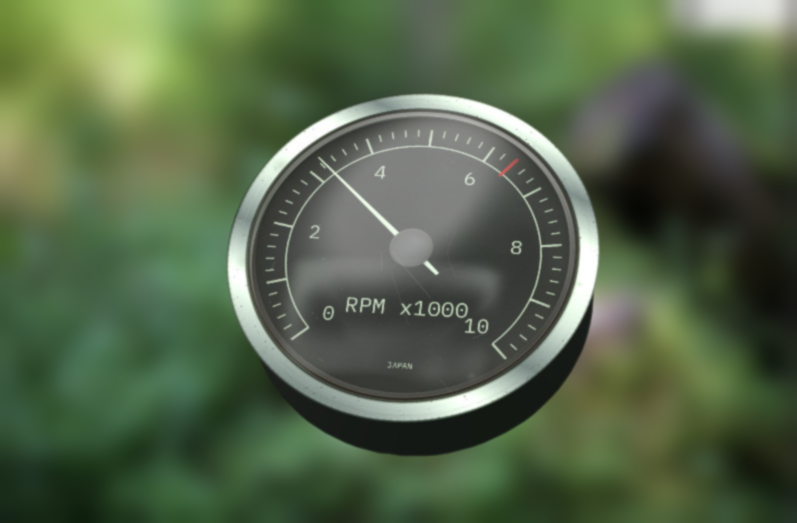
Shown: 3200
